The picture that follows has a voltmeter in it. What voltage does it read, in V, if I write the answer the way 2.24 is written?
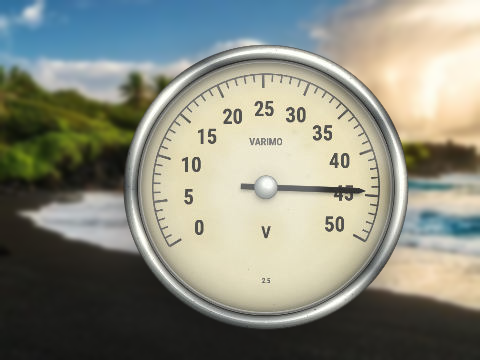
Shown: 44.5
